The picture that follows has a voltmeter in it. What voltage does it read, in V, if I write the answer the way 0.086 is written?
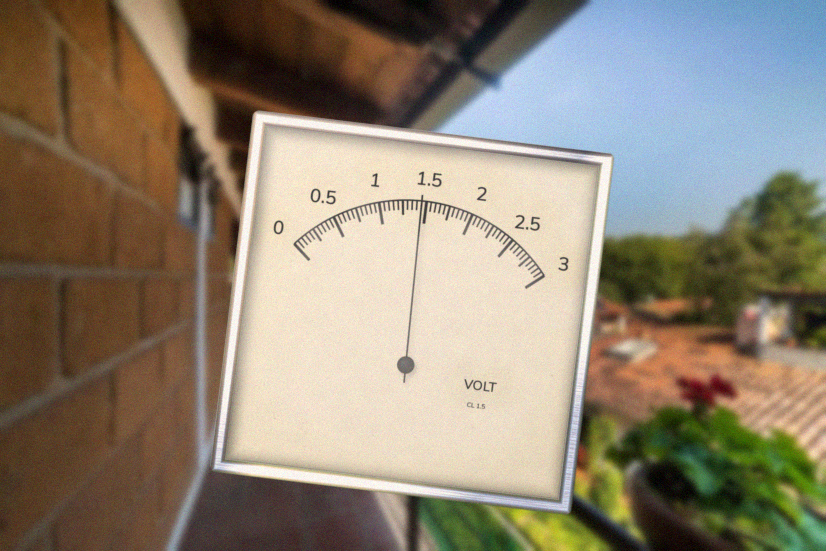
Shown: 1.45
